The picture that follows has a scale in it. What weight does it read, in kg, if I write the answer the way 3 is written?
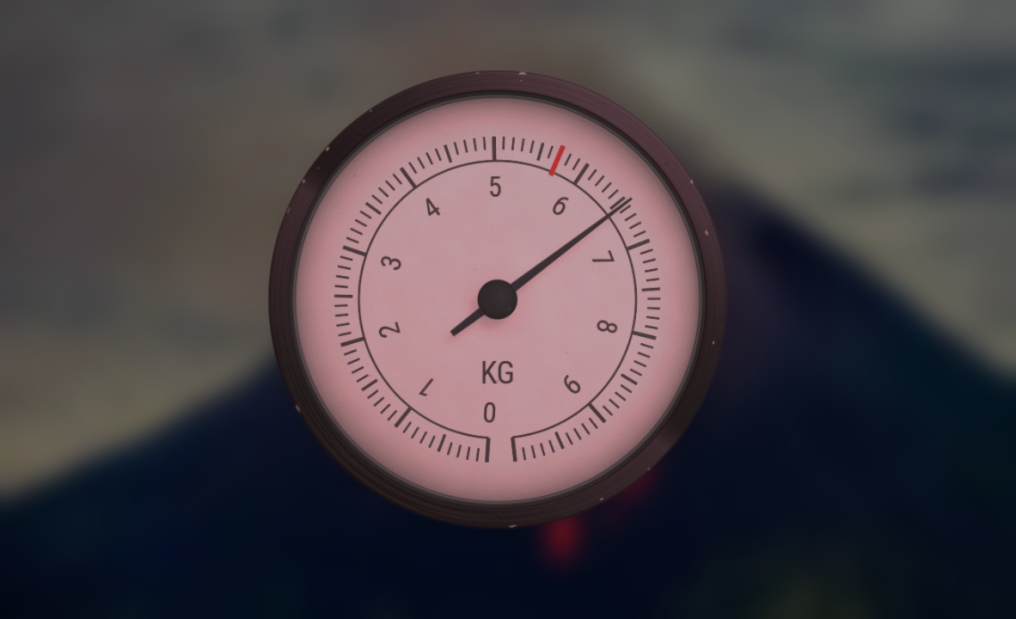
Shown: 6.55
